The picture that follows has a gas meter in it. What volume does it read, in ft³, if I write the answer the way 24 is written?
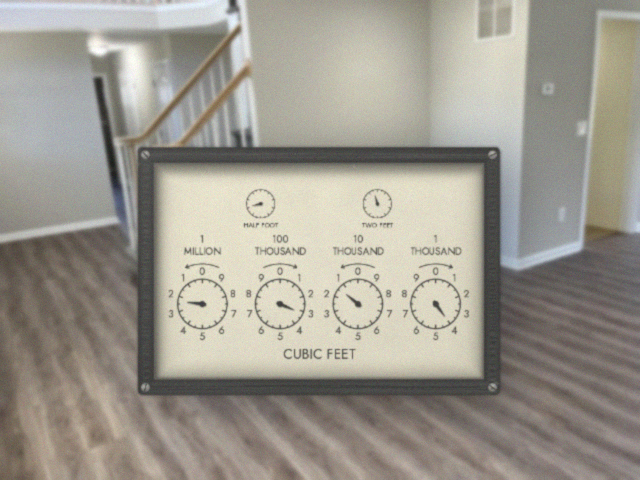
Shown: 231400
